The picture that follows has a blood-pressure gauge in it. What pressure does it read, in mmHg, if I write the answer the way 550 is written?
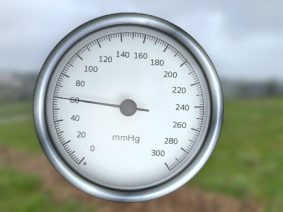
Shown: 60
